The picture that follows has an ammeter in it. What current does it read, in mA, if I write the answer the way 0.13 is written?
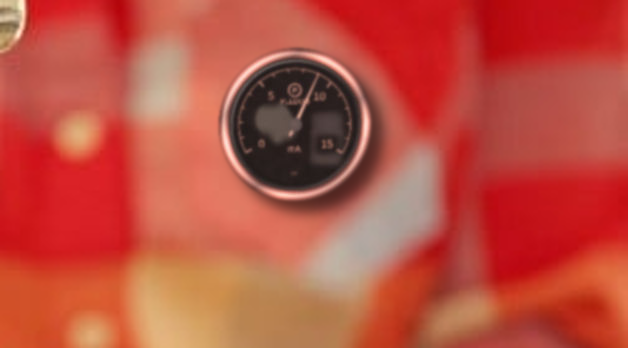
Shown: 9
